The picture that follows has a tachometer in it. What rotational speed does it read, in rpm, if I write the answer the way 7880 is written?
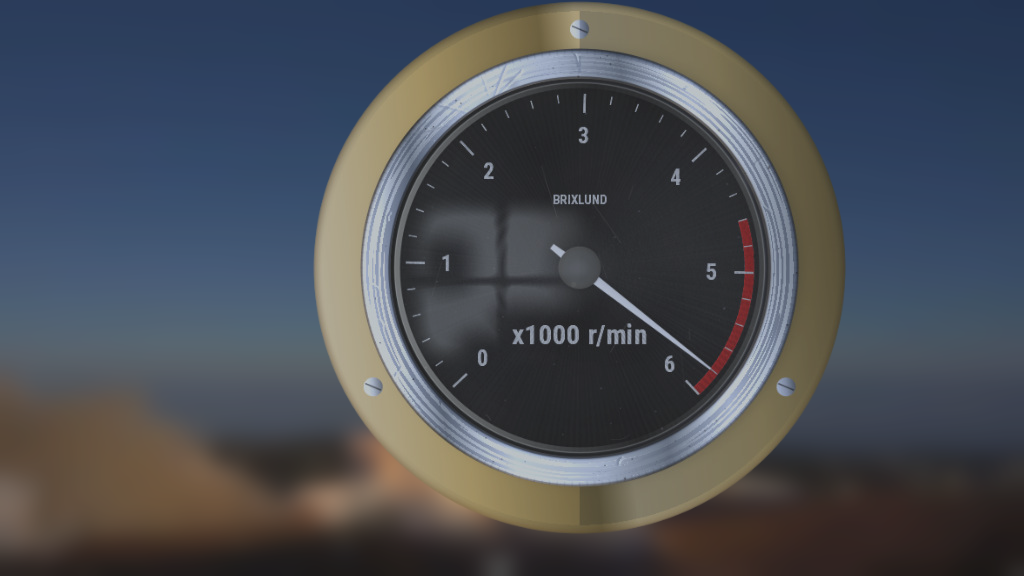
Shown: 5800
